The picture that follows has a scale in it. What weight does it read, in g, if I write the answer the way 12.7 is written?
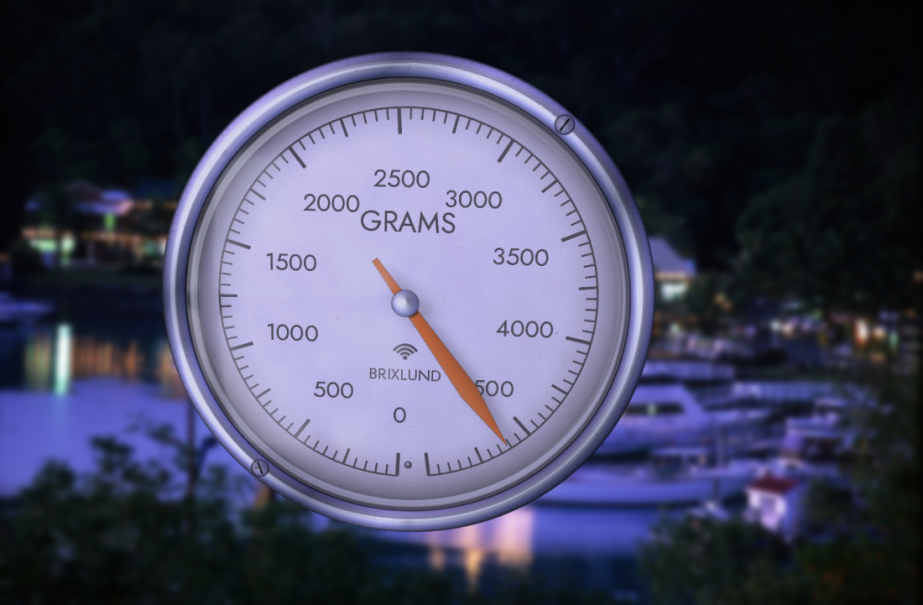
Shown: 4600
